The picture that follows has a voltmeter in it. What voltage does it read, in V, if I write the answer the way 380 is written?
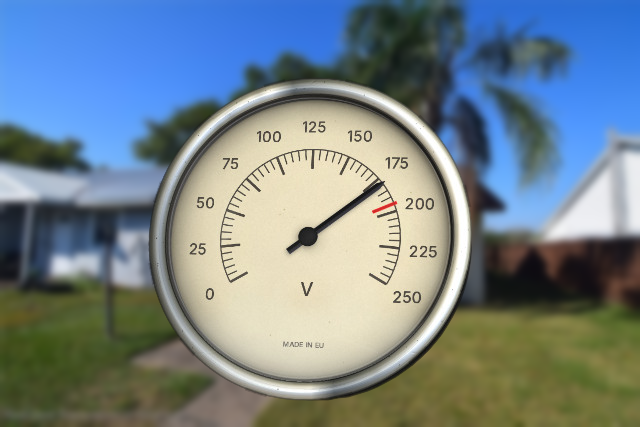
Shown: 180
